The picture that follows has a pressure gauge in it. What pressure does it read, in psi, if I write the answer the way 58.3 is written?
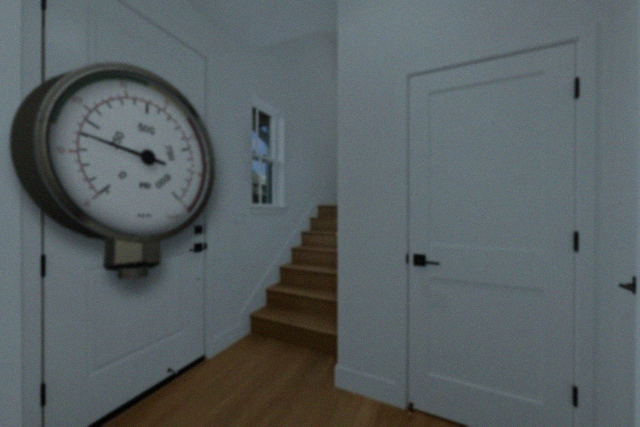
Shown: 200
